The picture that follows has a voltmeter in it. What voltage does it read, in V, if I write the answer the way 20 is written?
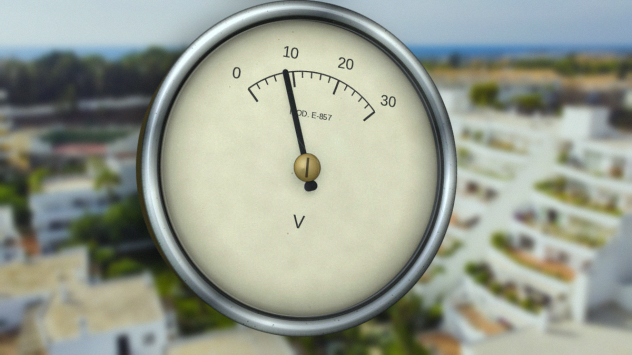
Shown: 8
